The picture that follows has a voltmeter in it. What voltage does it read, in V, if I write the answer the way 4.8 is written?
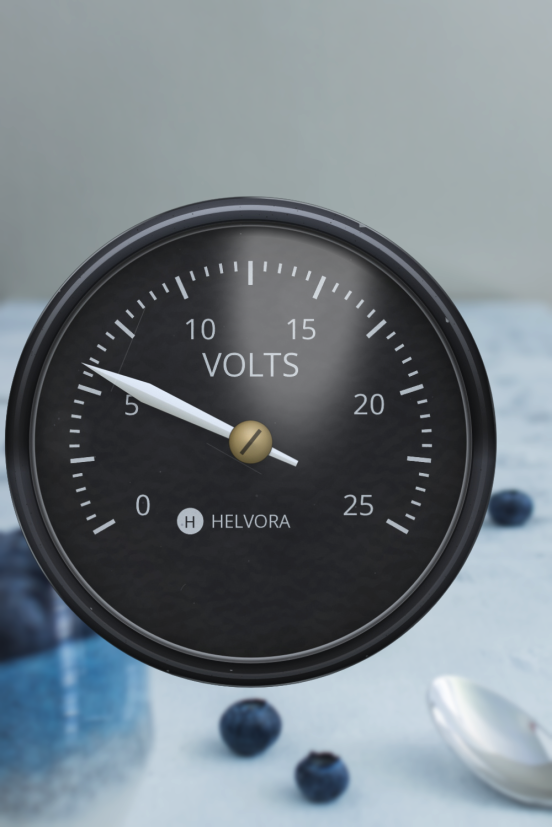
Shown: 5.75
